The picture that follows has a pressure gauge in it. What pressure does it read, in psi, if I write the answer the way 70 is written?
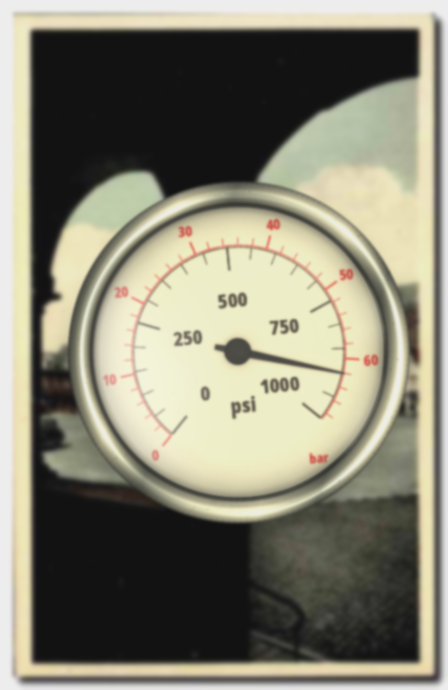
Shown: 900
